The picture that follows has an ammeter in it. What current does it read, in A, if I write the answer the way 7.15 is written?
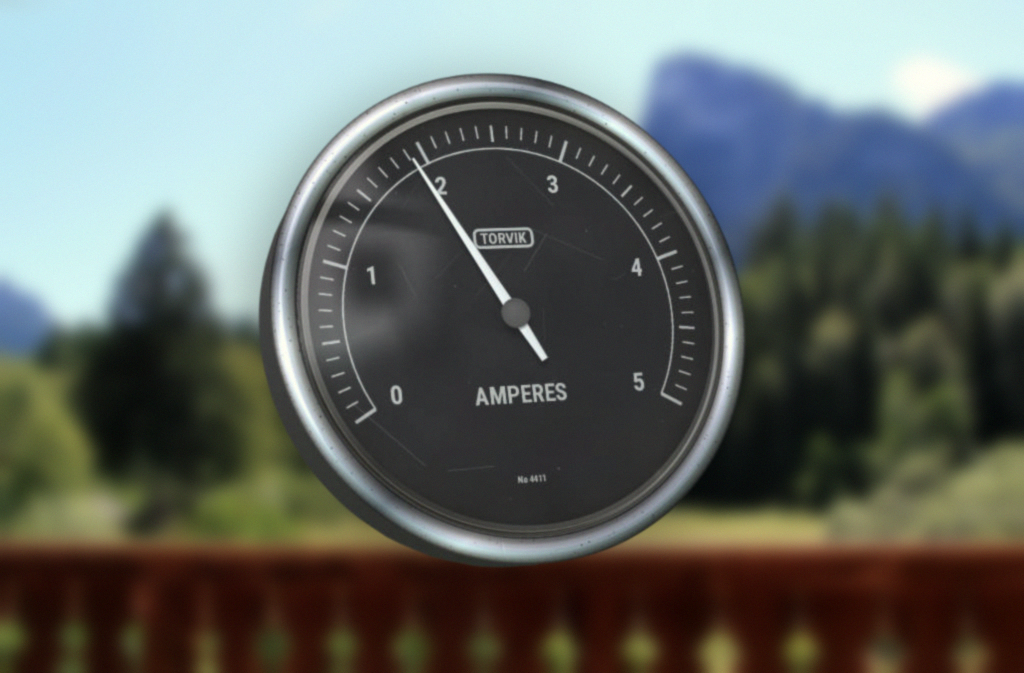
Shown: 1.9
